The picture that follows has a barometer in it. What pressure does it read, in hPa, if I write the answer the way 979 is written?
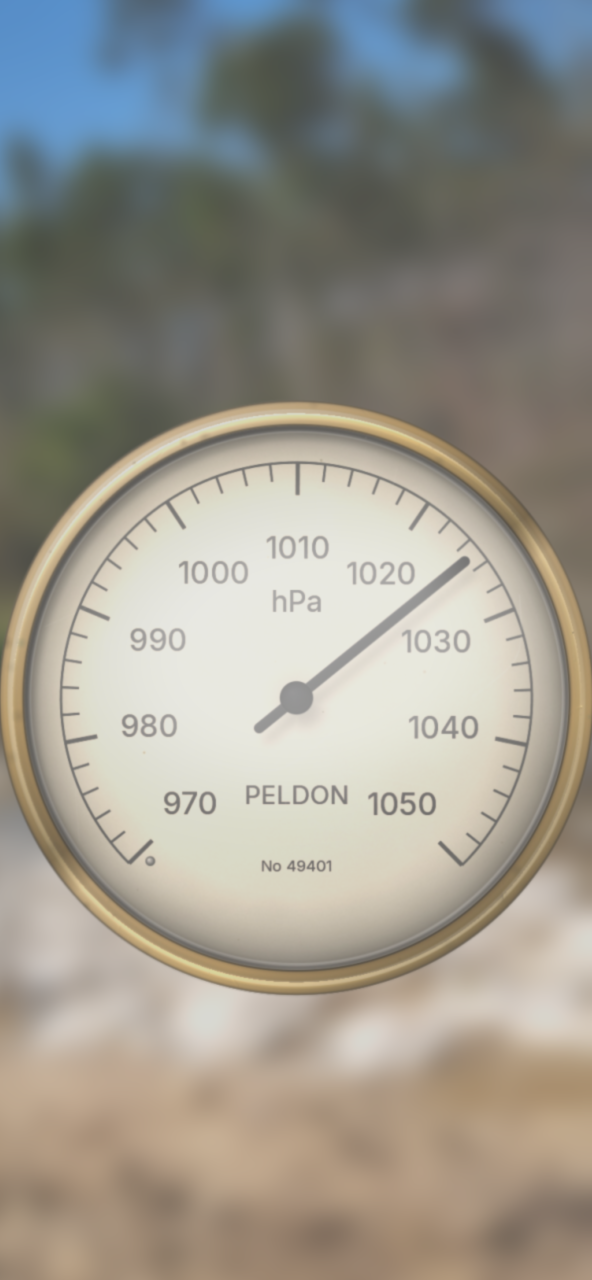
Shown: 1025
